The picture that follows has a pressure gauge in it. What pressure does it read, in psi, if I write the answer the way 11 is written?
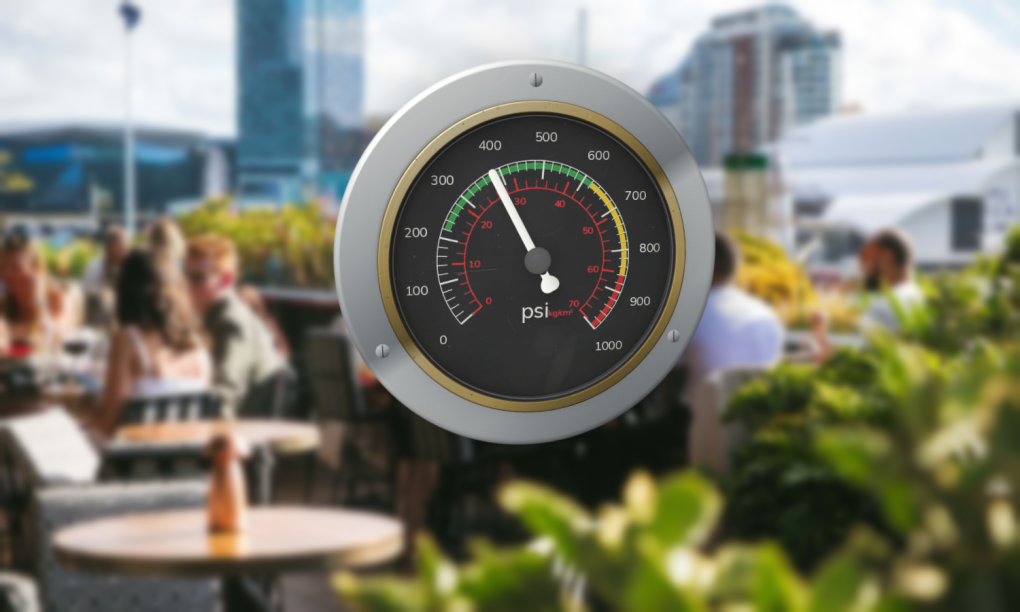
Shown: 380
